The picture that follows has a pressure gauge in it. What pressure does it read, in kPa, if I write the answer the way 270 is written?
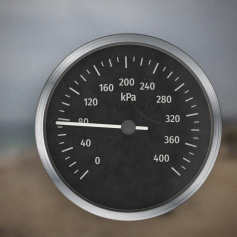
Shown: 75
